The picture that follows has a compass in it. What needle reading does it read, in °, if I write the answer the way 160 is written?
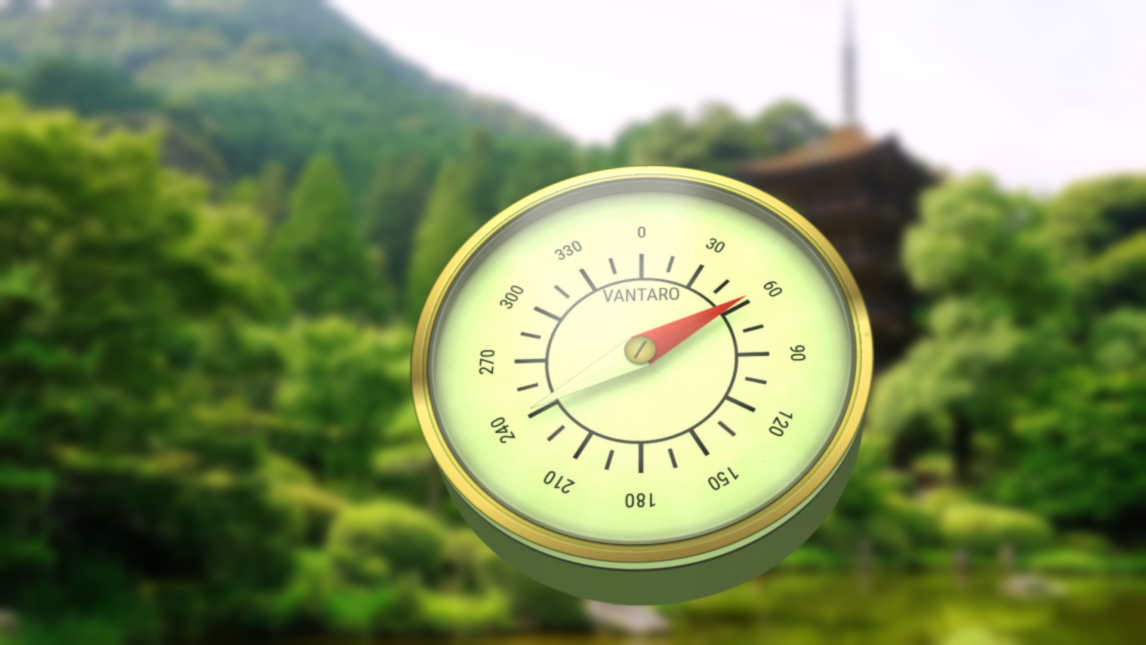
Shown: 60
